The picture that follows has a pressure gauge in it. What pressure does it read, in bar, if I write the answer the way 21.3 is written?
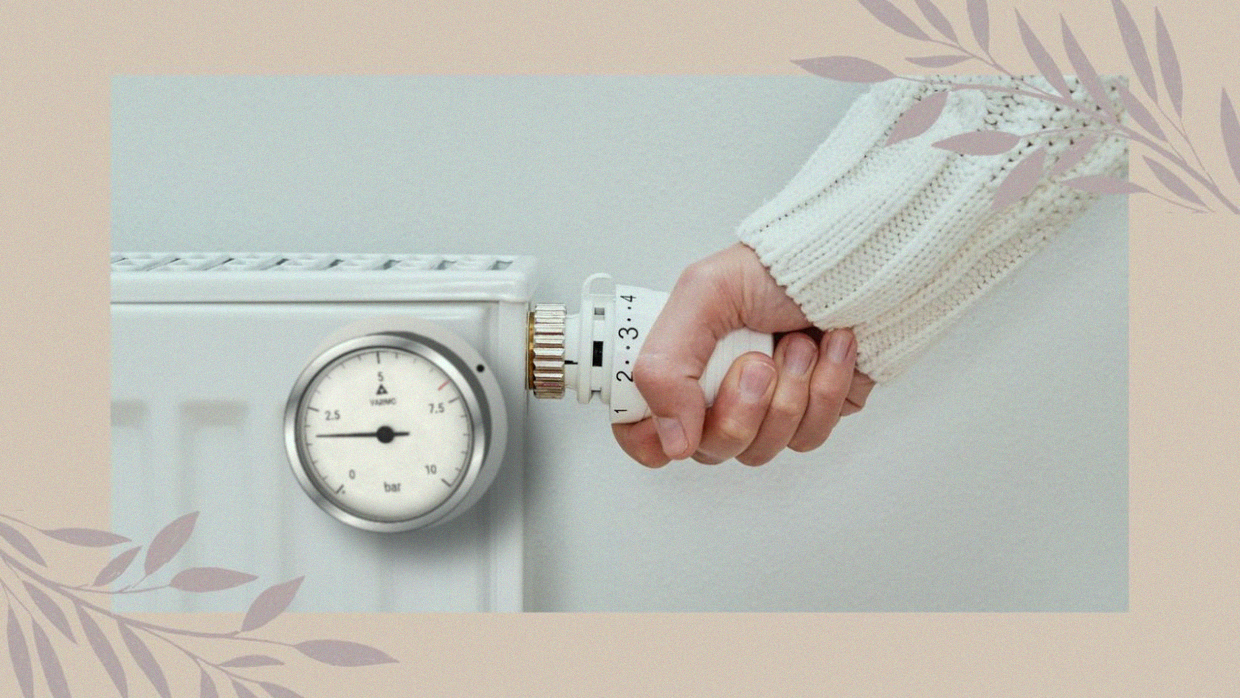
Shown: 1.75
